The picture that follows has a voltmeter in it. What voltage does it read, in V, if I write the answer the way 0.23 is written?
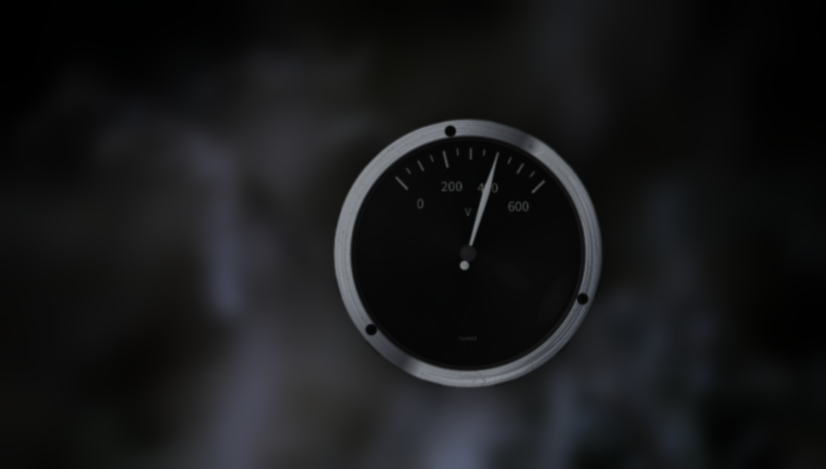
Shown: 400
